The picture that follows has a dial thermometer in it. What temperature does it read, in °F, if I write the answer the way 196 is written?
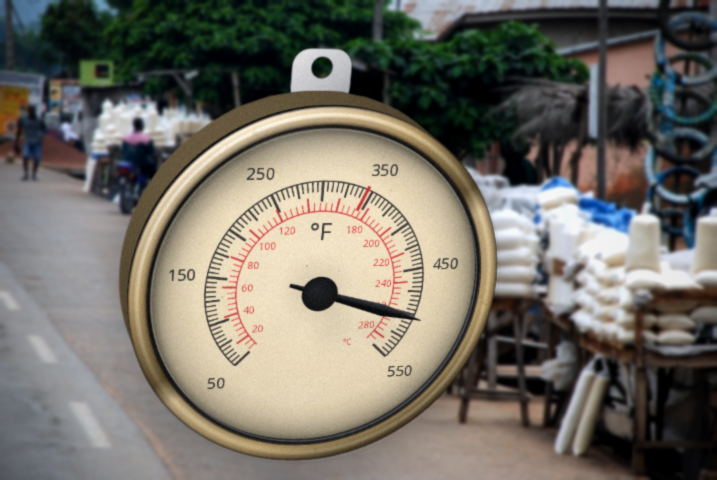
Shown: 500
